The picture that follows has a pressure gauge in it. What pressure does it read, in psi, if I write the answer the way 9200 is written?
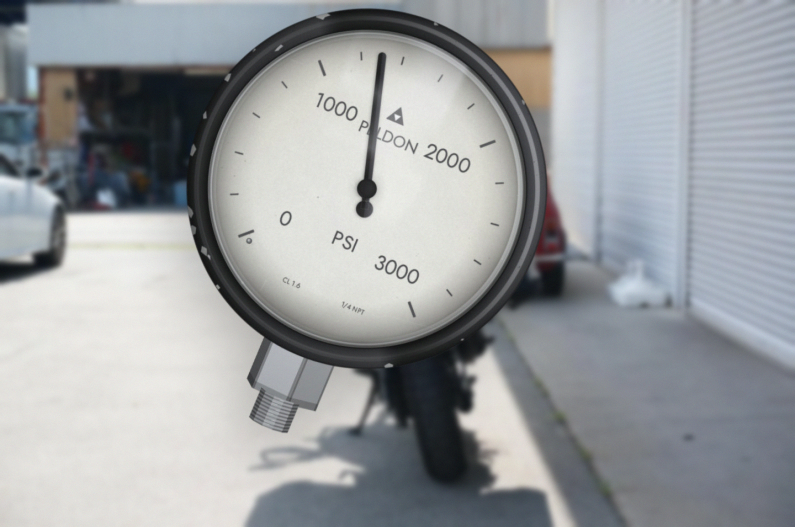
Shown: 1300
